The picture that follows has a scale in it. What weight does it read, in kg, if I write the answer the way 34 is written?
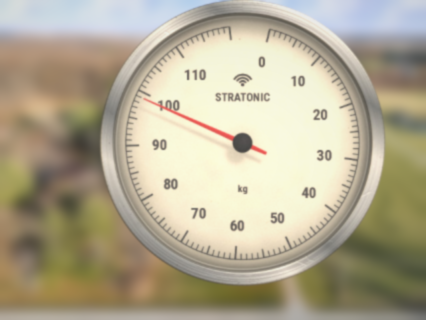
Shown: 99
